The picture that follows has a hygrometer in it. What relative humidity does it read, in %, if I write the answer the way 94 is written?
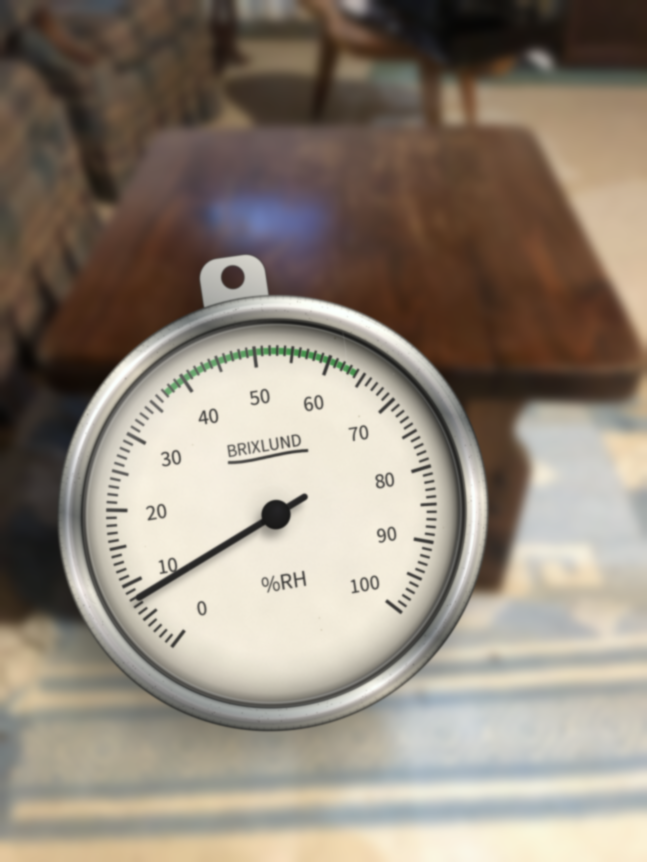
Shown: 8
